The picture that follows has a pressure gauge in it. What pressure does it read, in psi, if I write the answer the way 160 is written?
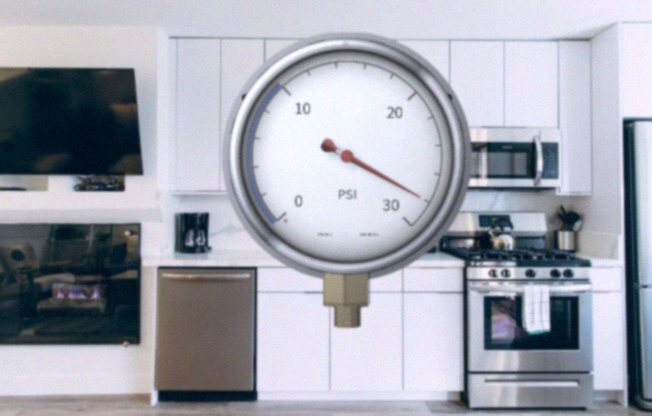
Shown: 28
